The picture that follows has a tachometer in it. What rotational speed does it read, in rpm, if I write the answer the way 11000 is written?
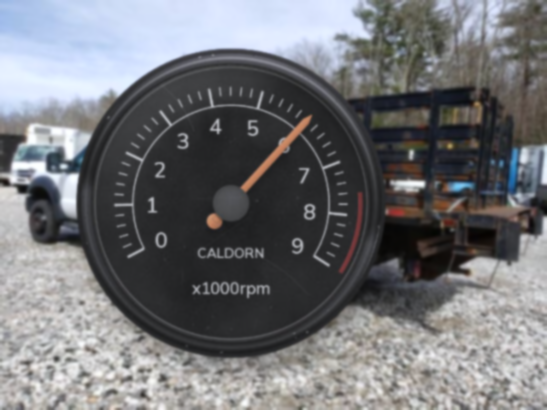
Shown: 6000
